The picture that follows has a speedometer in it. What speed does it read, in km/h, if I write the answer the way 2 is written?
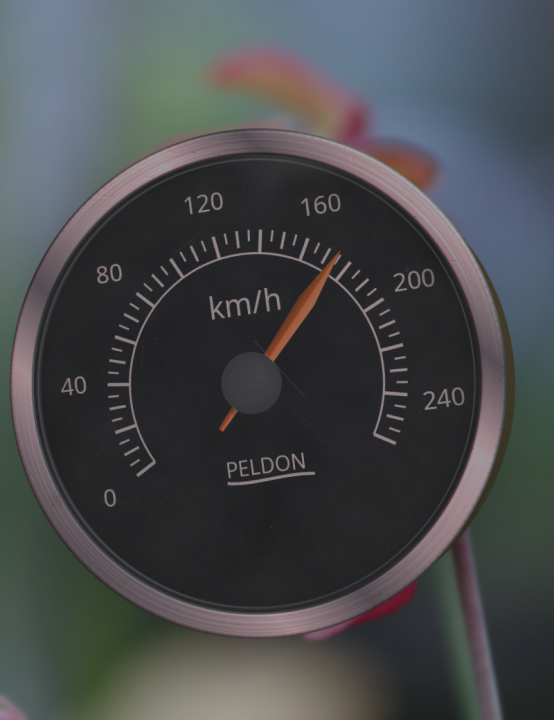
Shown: 175
